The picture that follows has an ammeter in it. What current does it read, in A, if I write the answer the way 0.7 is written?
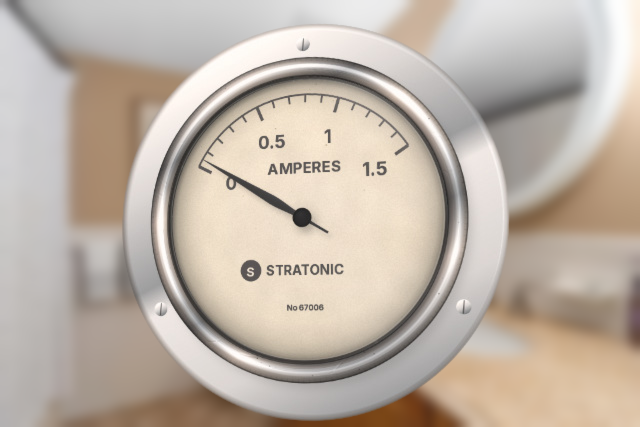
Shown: 0.05
